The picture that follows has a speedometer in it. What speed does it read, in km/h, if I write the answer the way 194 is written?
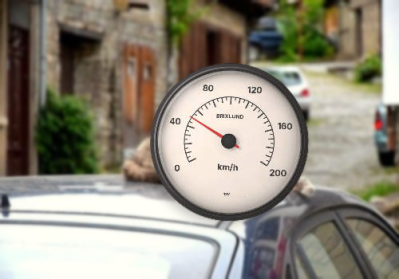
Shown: 50
